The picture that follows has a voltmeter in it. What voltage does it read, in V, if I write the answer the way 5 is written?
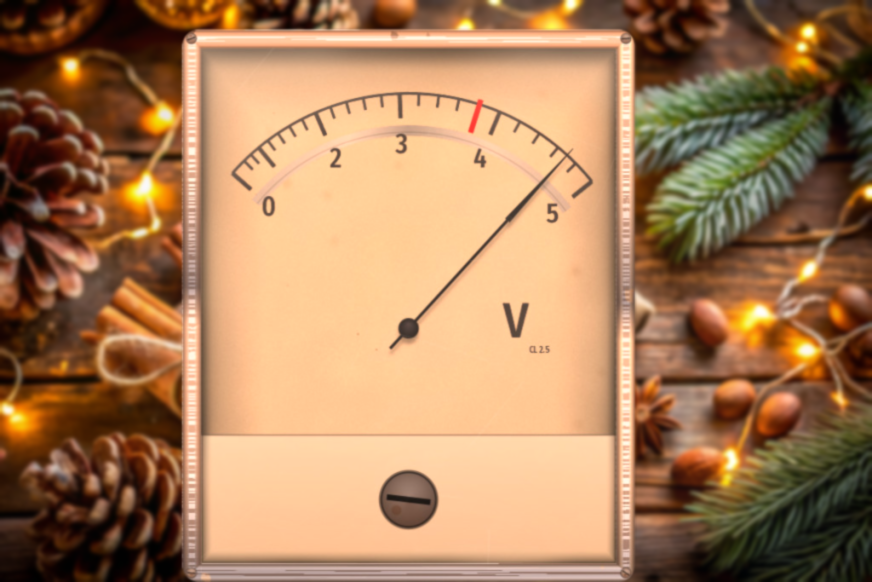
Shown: 4.7
